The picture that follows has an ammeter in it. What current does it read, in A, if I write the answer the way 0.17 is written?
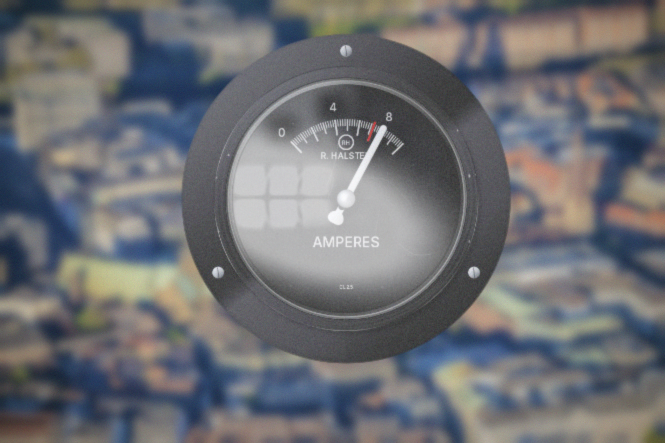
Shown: 8
